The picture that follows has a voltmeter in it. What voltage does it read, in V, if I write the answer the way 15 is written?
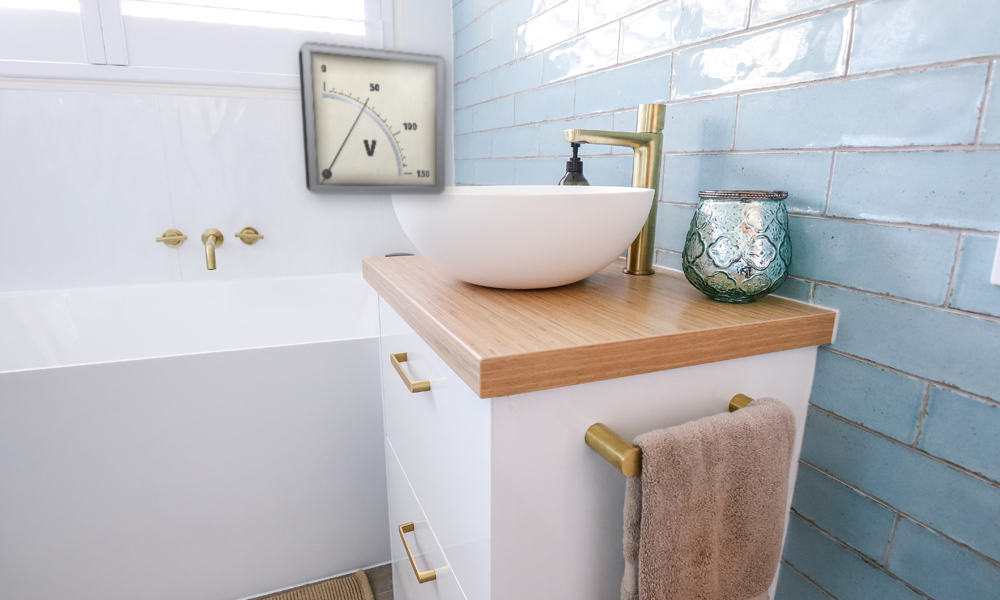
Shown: 50
